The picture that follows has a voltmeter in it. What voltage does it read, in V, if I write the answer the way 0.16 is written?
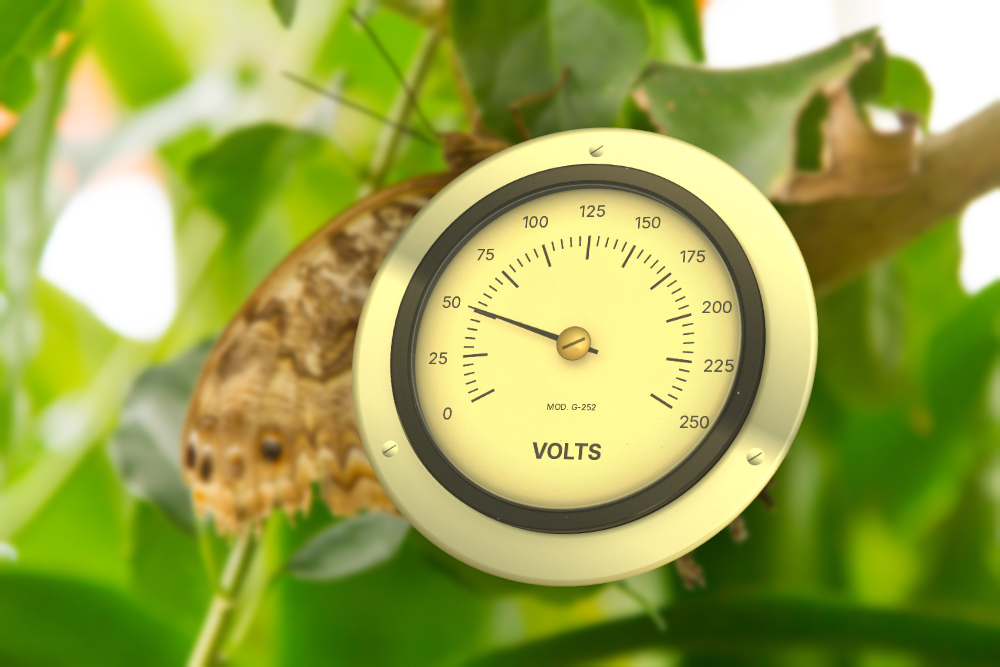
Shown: 50
